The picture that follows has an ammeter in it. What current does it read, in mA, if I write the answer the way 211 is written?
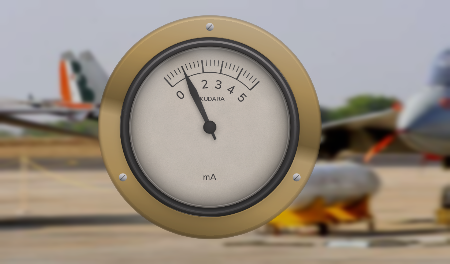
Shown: 1
